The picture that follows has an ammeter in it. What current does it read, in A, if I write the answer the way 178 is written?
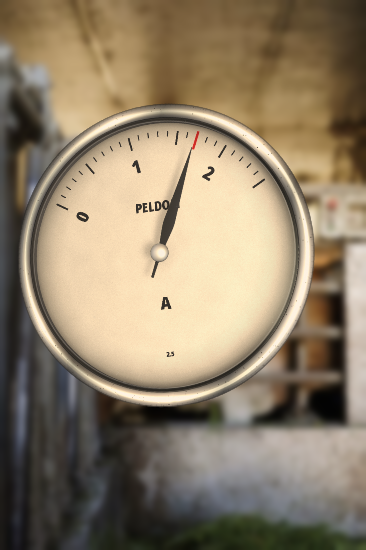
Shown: 1.7
